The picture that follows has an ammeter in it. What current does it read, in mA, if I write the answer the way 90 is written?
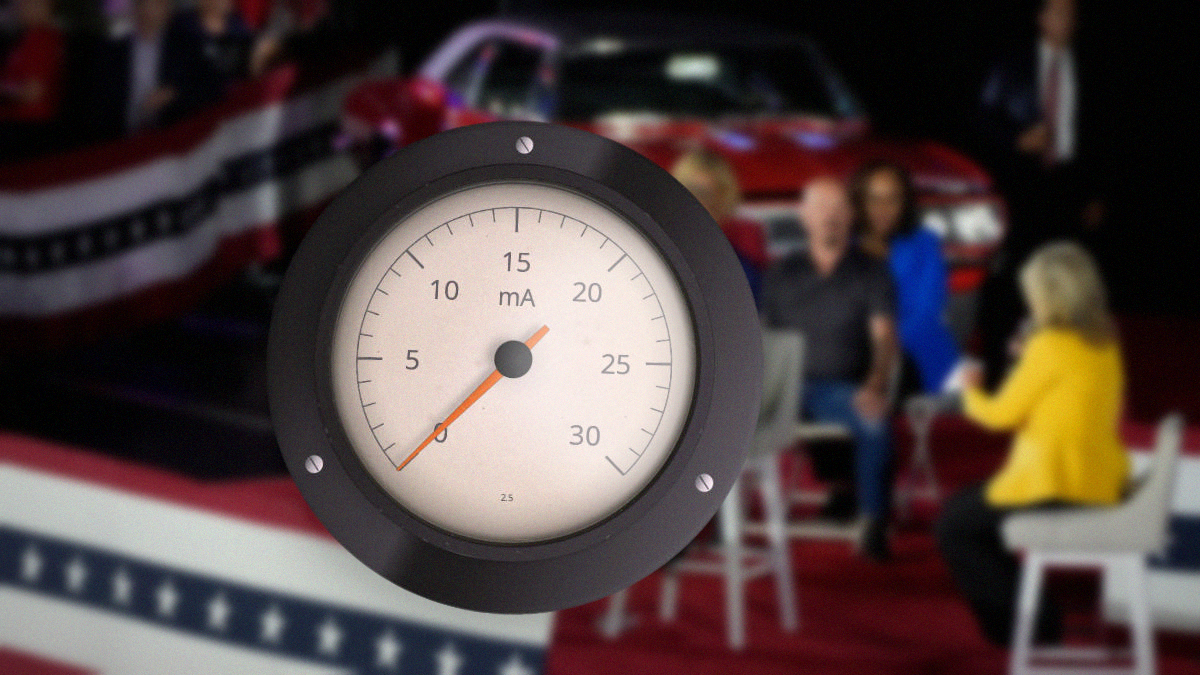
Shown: 0
